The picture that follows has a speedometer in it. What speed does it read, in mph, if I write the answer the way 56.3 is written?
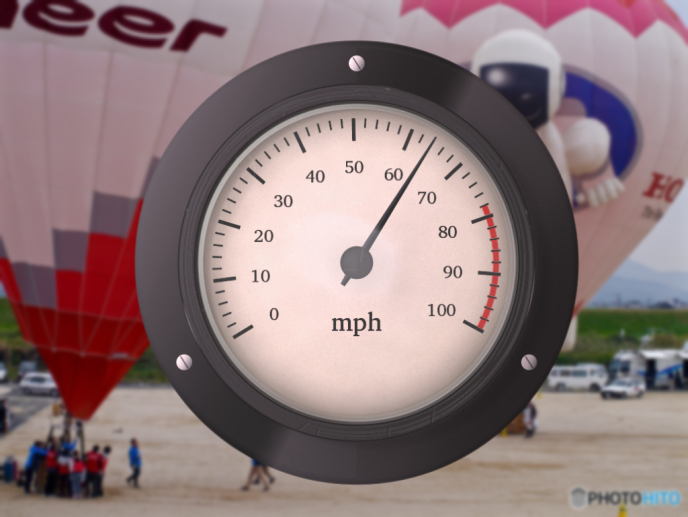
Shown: 64
